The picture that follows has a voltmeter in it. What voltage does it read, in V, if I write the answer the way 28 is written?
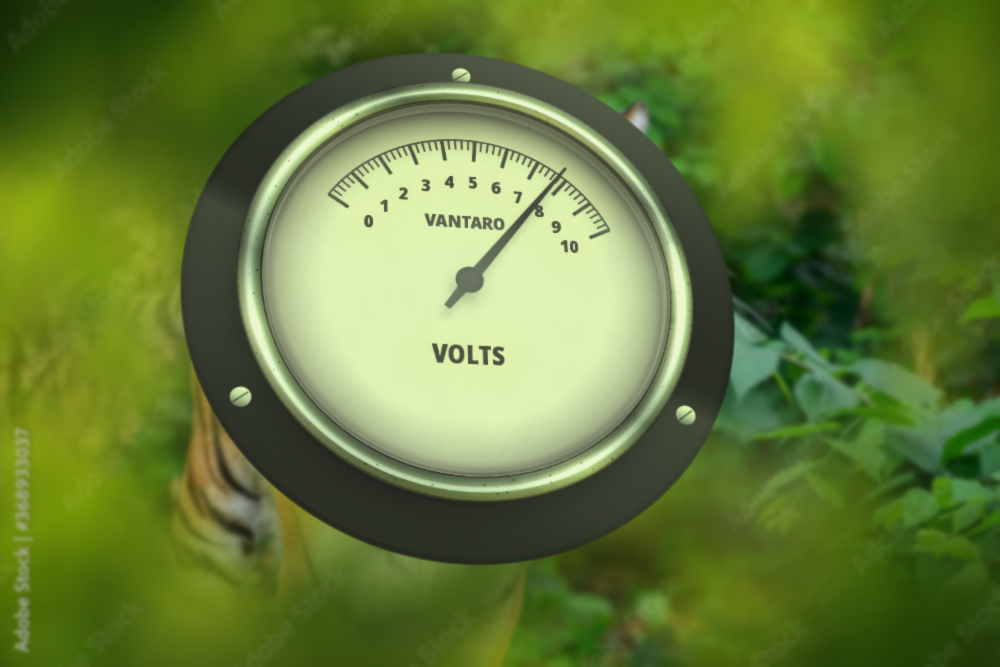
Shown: 7.8
